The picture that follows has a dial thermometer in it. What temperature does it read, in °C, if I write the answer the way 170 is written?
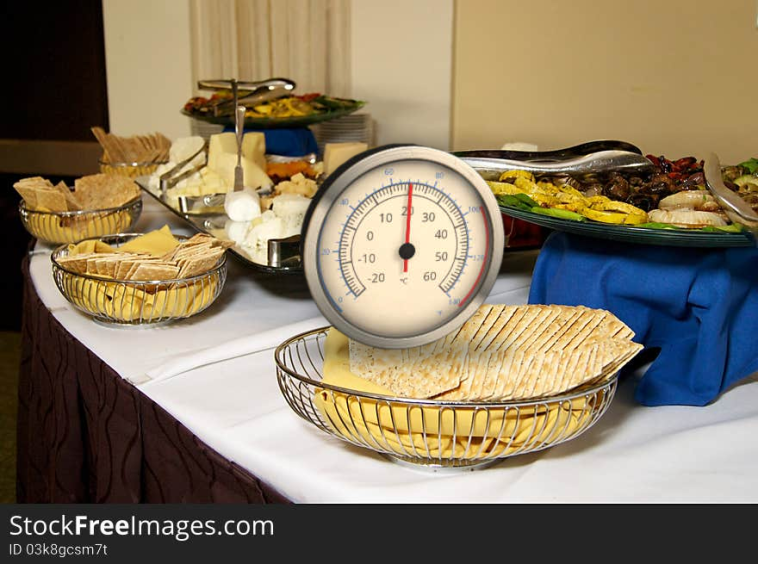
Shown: 20
